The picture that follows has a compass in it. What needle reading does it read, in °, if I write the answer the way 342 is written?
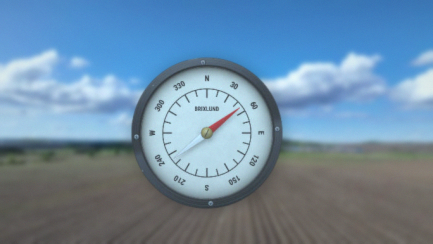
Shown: 52.5
